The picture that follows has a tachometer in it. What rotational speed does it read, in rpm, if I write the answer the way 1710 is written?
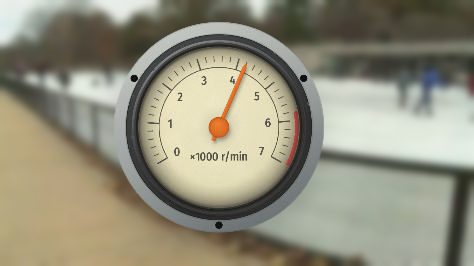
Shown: 4200
